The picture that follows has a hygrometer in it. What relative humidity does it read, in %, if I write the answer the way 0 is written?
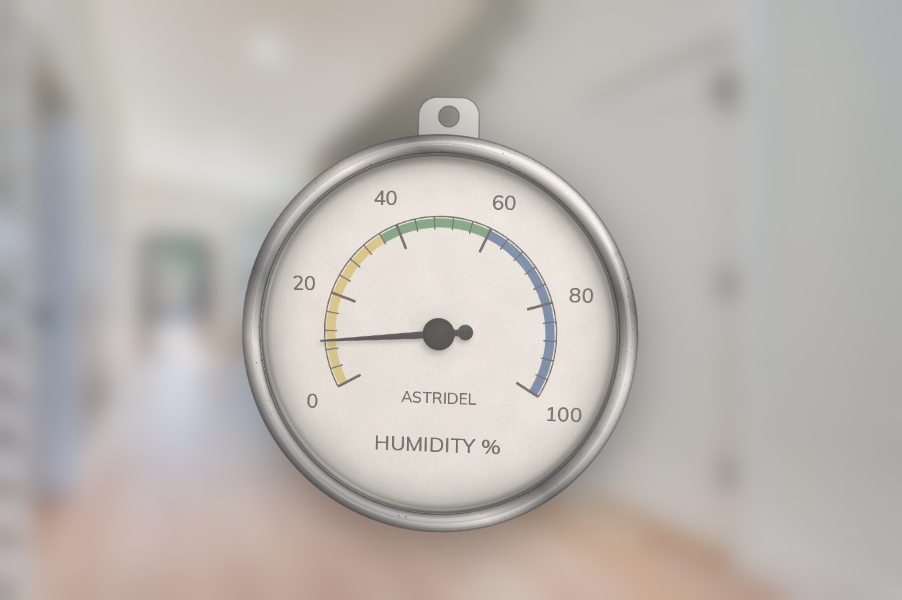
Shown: 10
